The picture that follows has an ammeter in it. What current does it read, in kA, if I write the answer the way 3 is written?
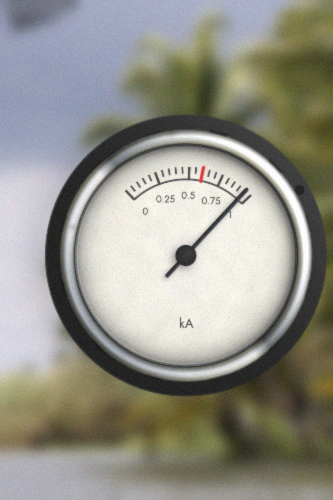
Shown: 0.95
